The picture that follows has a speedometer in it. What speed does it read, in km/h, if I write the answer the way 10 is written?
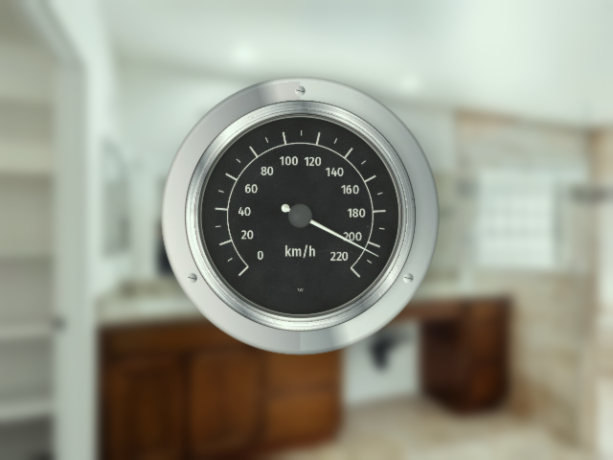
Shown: 205
